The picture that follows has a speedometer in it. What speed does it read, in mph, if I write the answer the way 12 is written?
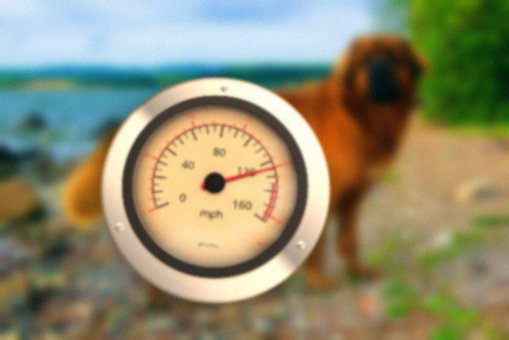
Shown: 125
